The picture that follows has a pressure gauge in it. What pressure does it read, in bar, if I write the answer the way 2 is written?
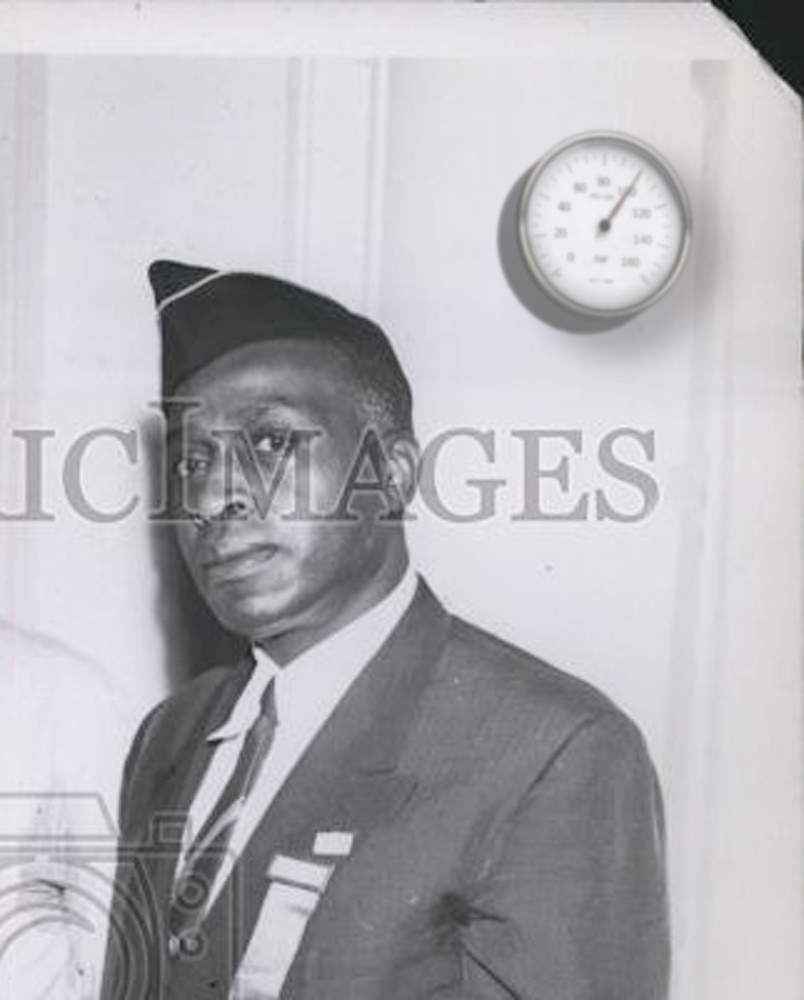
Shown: 100
